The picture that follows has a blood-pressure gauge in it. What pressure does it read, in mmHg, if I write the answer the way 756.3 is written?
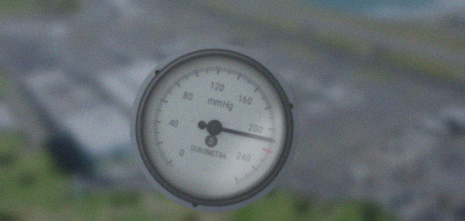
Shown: 210
